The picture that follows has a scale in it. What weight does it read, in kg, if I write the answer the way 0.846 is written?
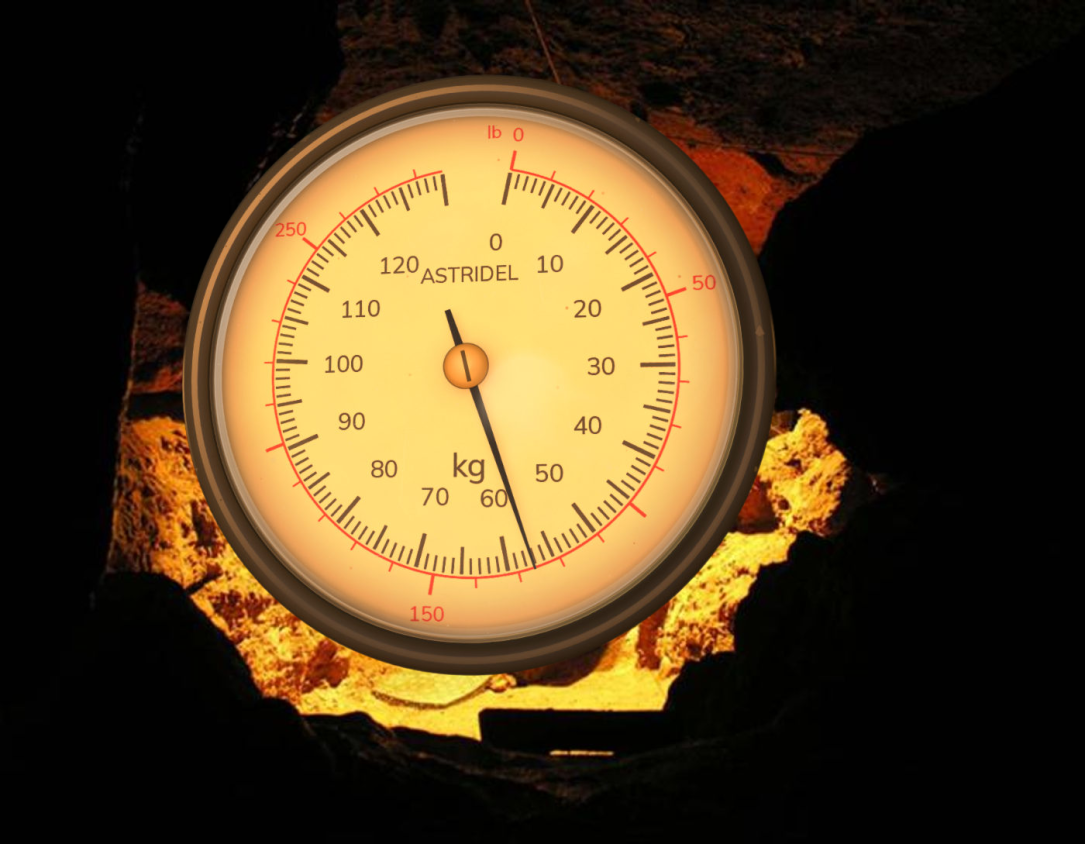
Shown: 57
